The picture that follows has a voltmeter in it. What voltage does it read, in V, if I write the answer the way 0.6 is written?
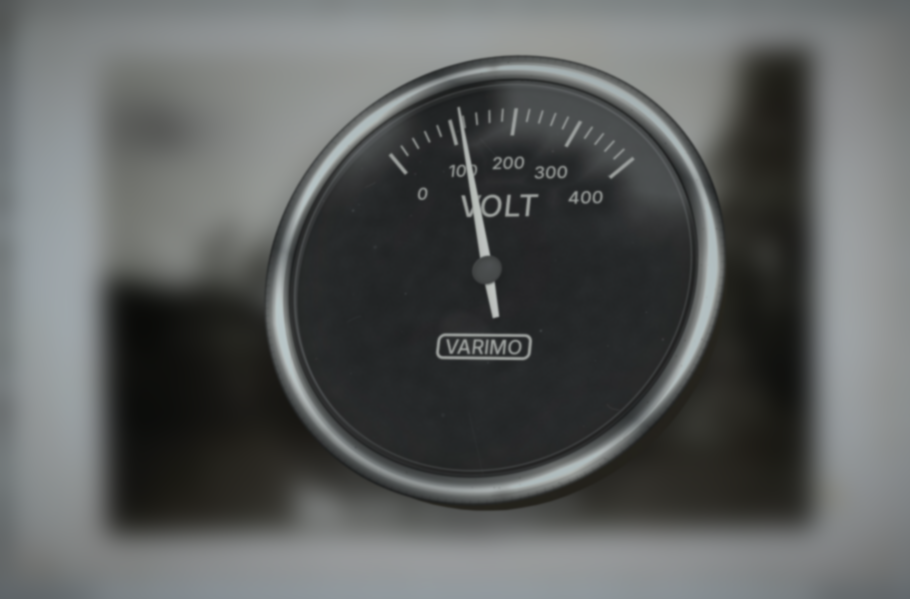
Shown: 120
